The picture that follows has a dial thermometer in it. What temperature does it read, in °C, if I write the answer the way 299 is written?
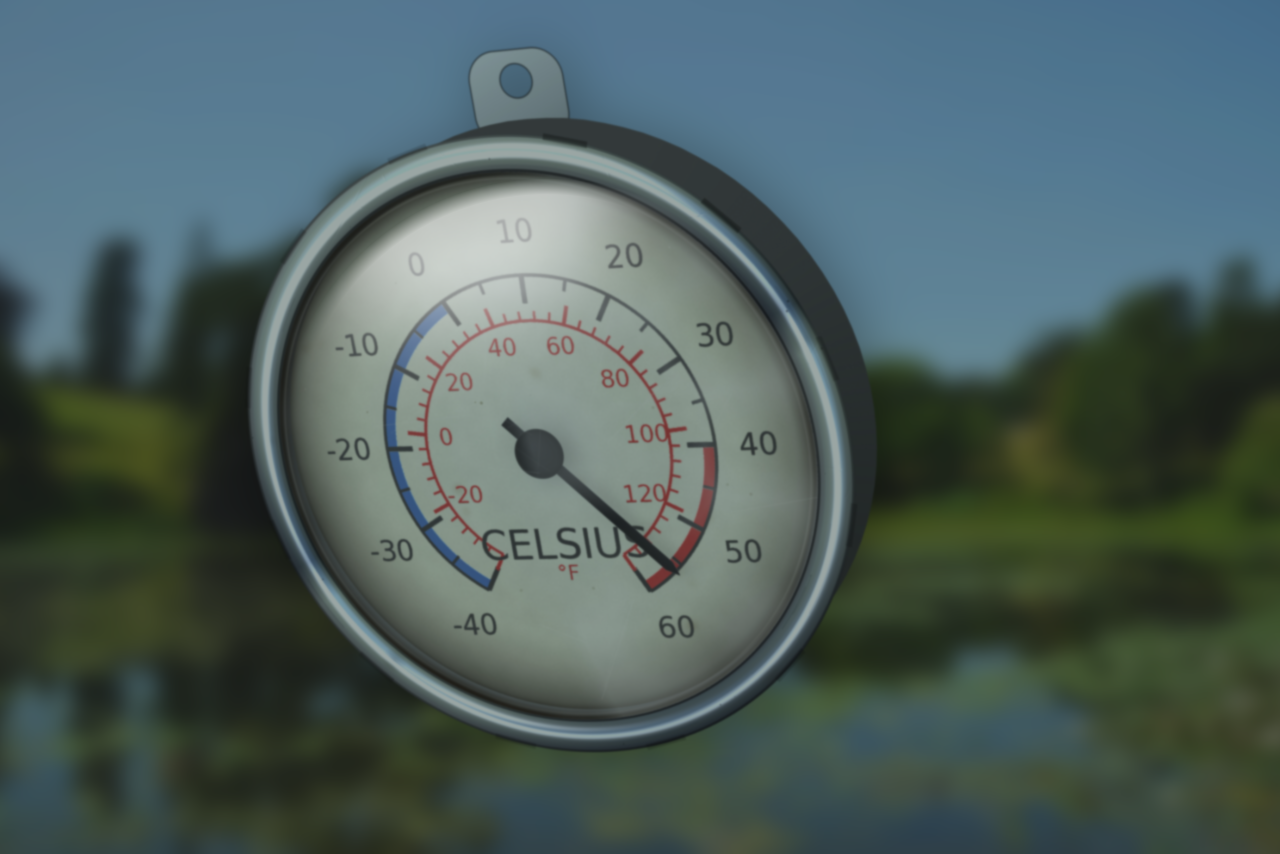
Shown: 55
